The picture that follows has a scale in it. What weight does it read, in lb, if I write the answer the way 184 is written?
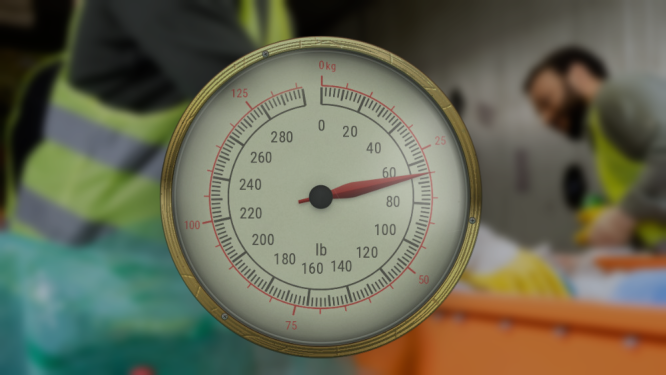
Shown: 66
